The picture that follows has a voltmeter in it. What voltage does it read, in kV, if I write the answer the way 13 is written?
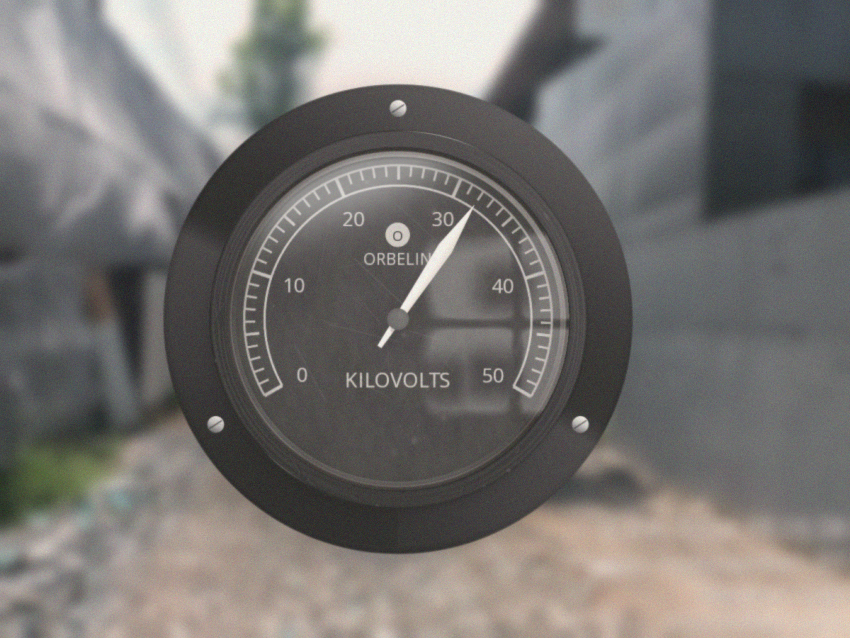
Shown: 32
